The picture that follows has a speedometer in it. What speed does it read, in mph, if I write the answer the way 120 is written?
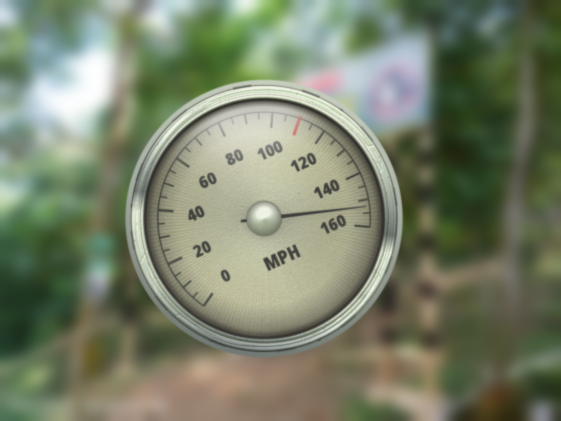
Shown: 152.5
